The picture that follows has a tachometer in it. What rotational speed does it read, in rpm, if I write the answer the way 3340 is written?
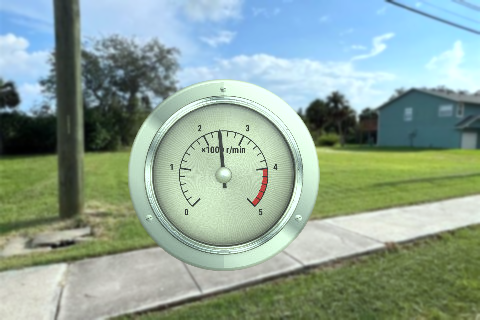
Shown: 2400
